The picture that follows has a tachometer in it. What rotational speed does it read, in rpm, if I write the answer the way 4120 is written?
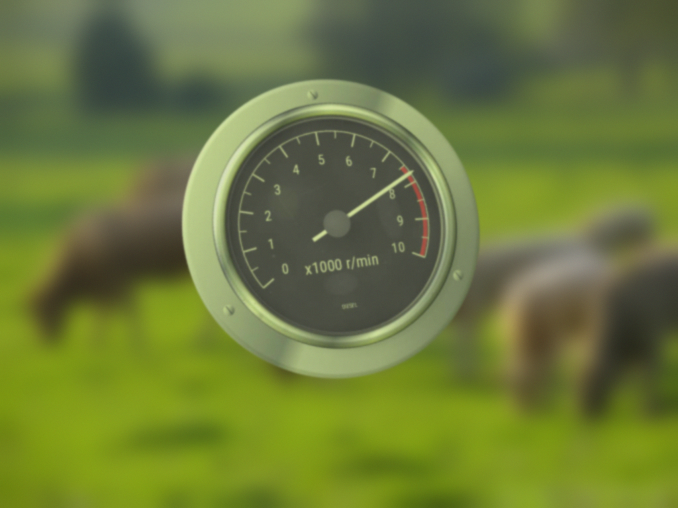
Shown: 7750
